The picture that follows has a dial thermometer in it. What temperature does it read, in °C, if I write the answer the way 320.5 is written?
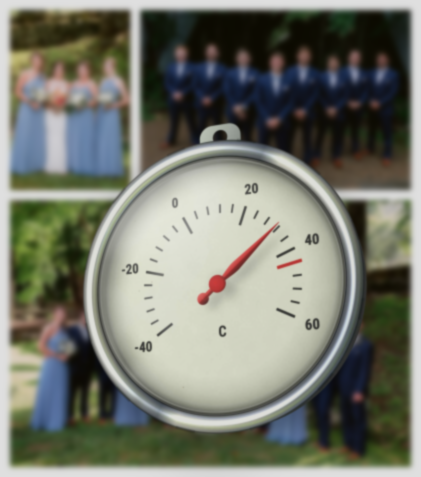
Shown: 32
